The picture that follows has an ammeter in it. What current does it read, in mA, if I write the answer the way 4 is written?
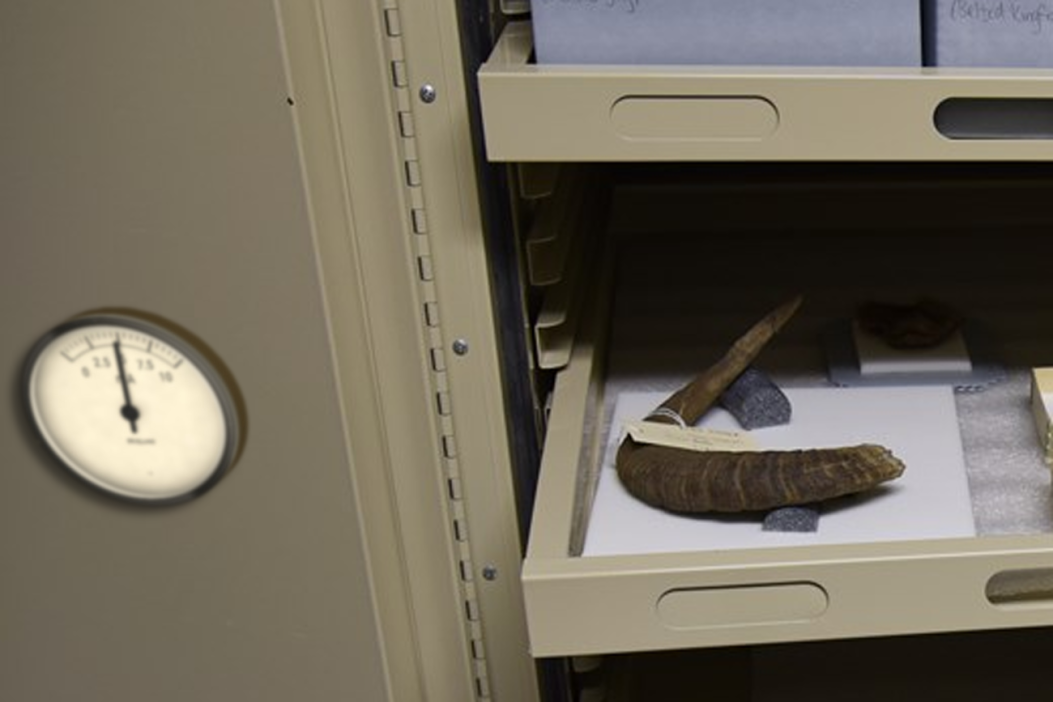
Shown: 5
